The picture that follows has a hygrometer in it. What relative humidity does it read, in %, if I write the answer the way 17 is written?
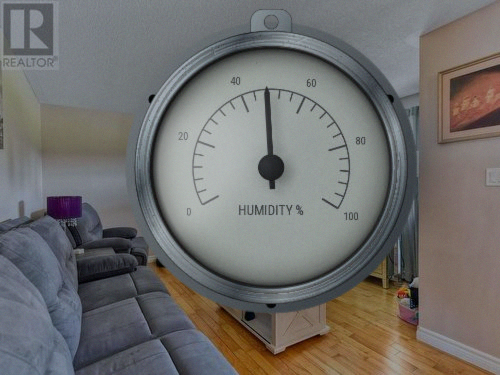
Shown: 48
